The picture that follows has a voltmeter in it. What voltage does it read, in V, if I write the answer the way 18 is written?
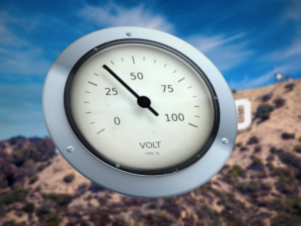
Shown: 35
